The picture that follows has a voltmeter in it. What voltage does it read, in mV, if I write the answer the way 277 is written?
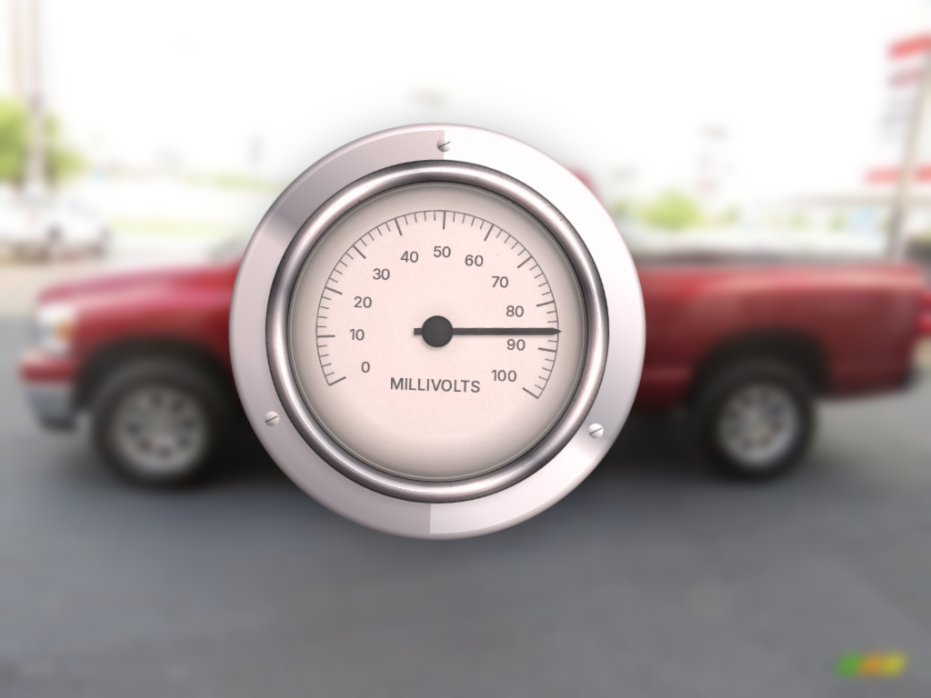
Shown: 86
